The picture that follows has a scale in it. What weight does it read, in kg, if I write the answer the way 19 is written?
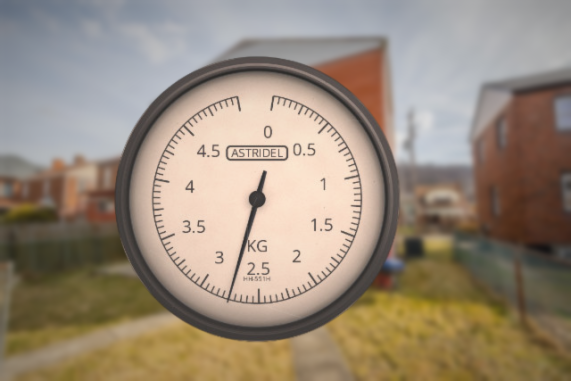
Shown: 2.75
